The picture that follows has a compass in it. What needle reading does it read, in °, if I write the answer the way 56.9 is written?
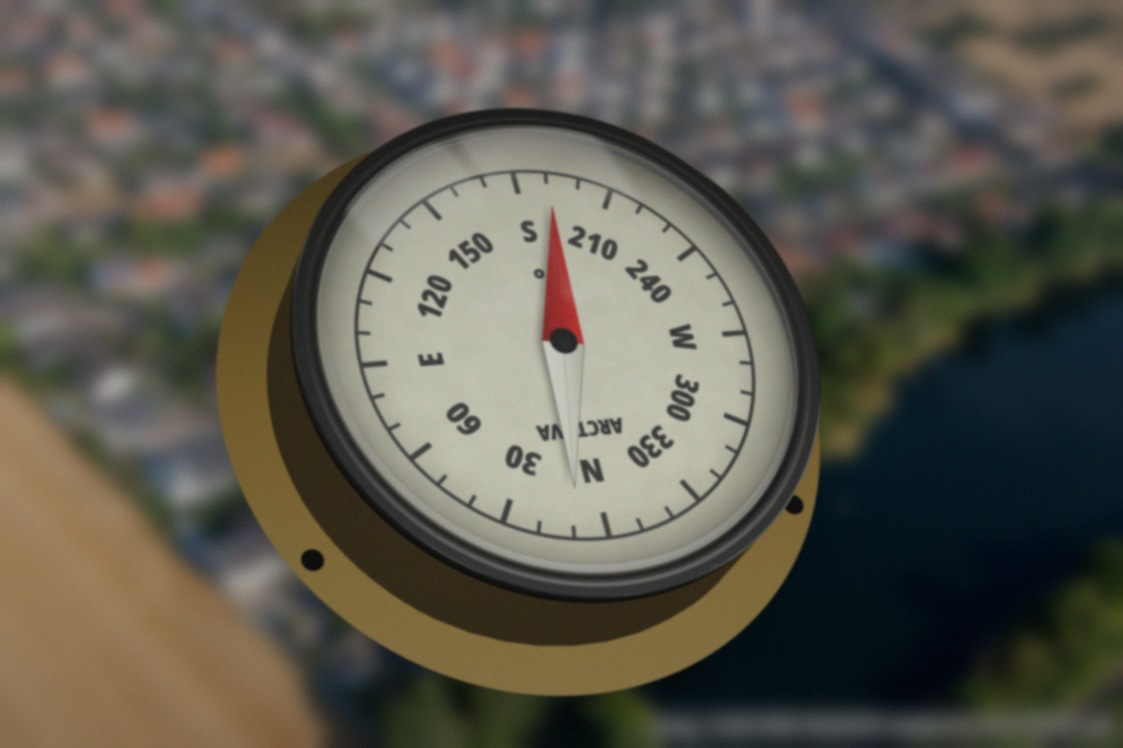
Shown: 190
